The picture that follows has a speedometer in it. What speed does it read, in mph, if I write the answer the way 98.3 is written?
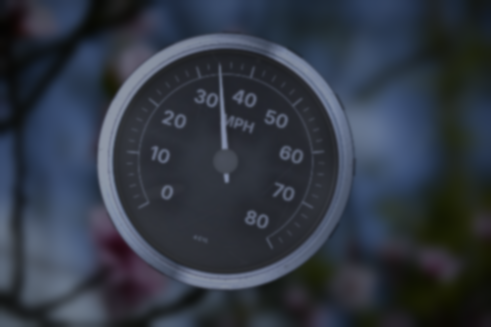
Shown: 34
